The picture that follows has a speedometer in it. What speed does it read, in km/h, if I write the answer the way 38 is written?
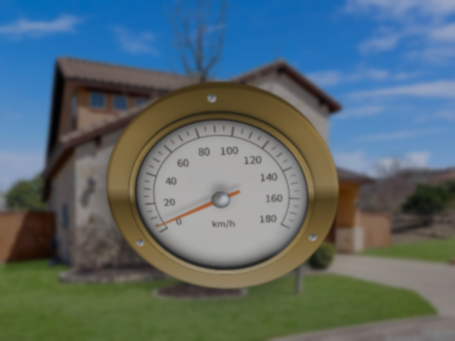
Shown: 5
